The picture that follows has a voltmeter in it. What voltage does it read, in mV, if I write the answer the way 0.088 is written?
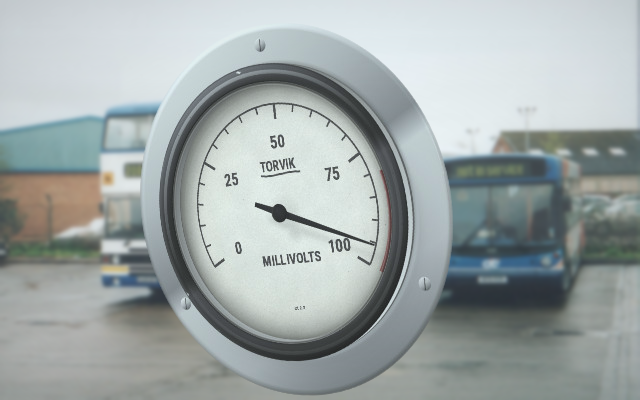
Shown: 95
